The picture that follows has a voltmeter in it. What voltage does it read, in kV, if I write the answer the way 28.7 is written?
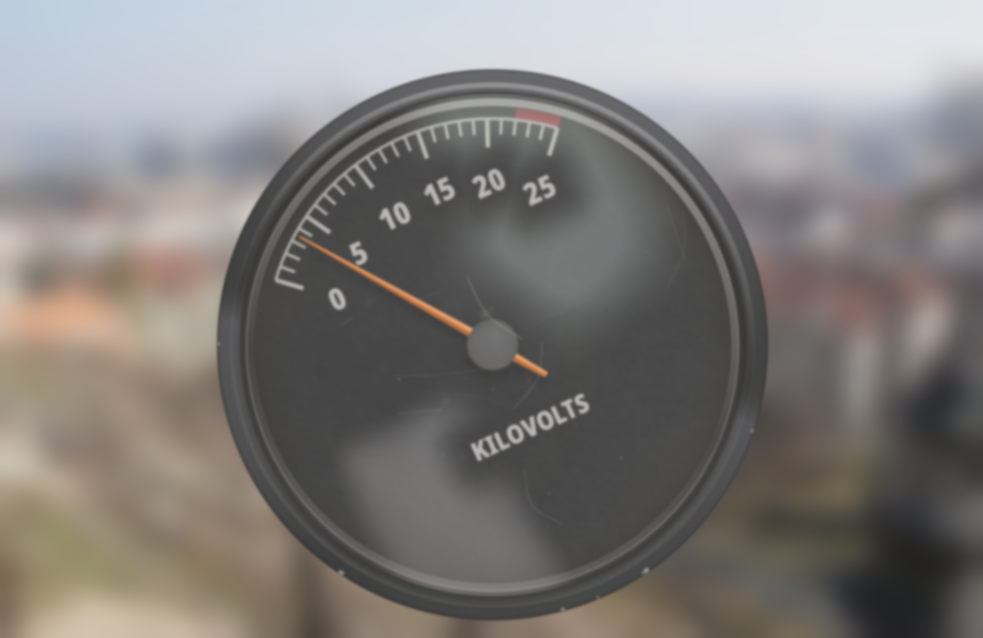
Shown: 3.5
